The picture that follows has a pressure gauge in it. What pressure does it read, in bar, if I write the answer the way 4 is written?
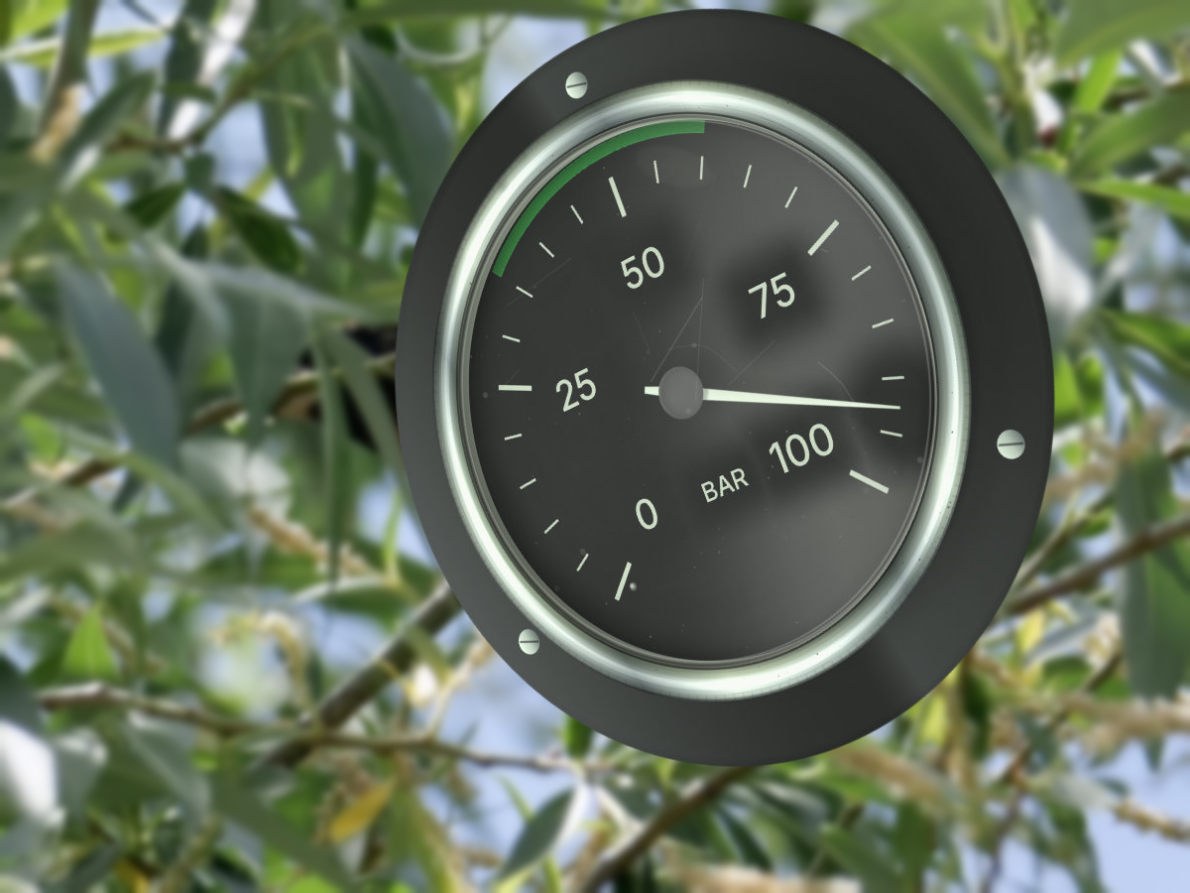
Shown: 92.5
